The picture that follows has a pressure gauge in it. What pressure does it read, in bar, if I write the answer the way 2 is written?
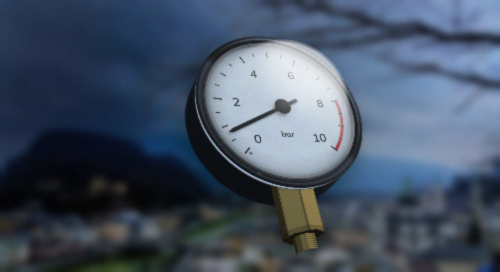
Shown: 0.75
